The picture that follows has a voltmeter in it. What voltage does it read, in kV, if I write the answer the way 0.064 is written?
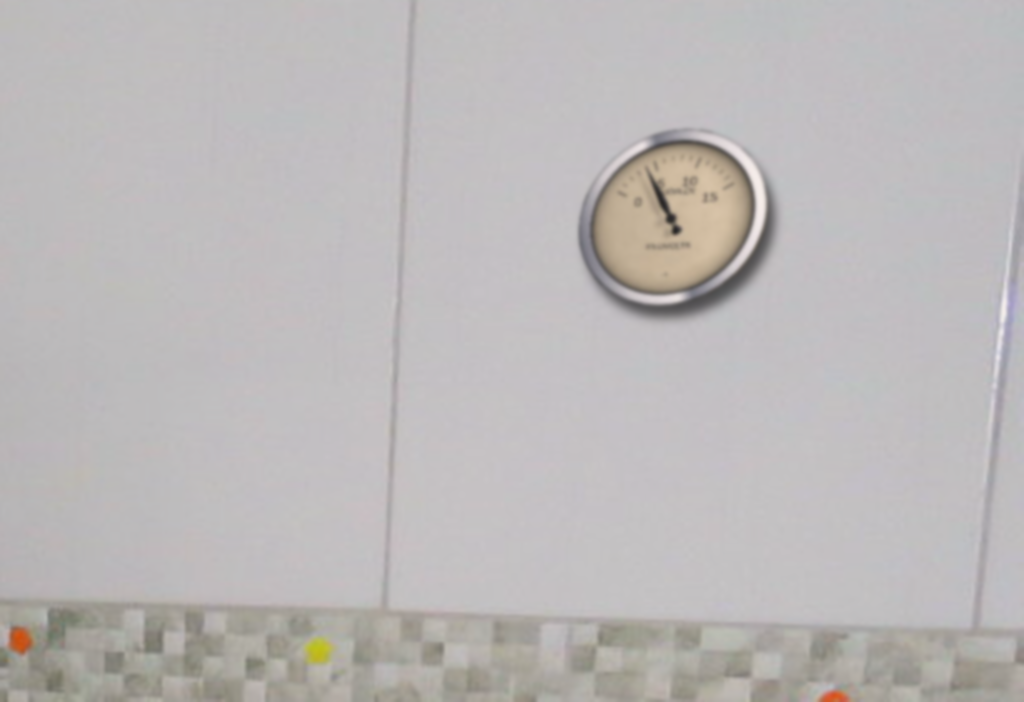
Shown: 4
